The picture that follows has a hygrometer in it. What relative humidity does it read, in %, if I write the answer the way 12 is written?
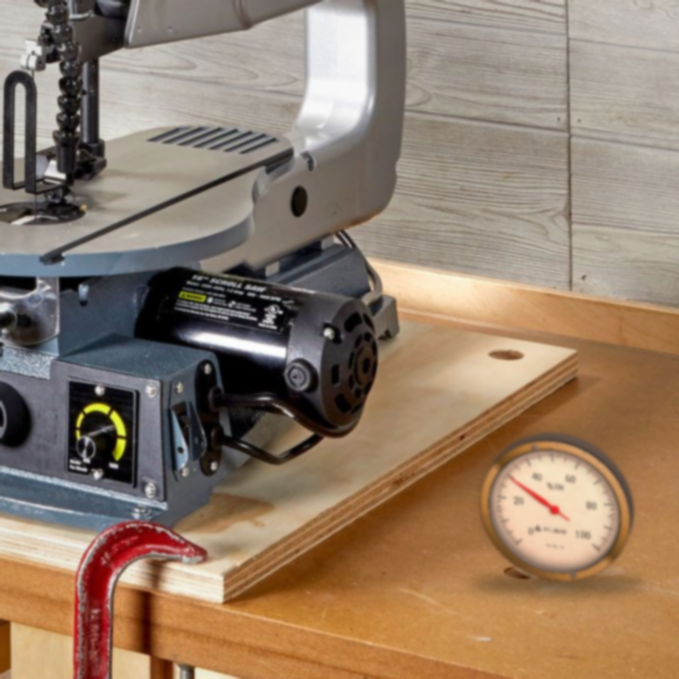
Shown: 30
